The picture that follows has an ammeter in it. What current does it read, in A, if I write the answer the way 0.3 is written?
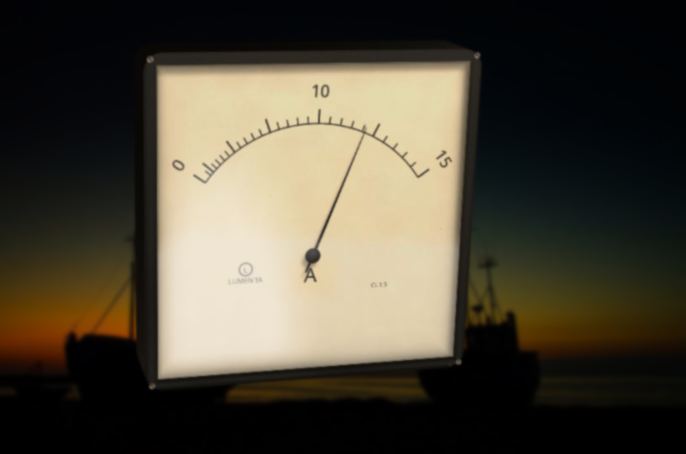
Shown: 12
